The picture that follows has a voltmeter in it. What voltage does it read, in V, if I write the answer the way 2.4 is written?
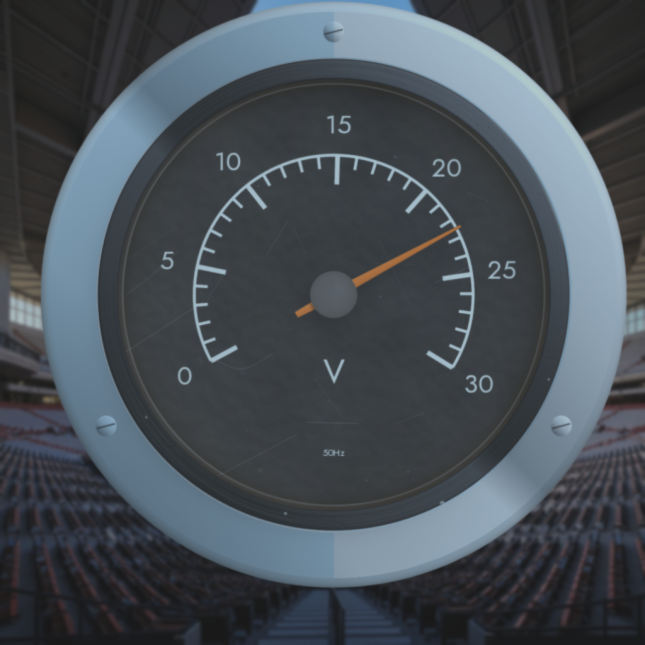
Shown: 22.5
